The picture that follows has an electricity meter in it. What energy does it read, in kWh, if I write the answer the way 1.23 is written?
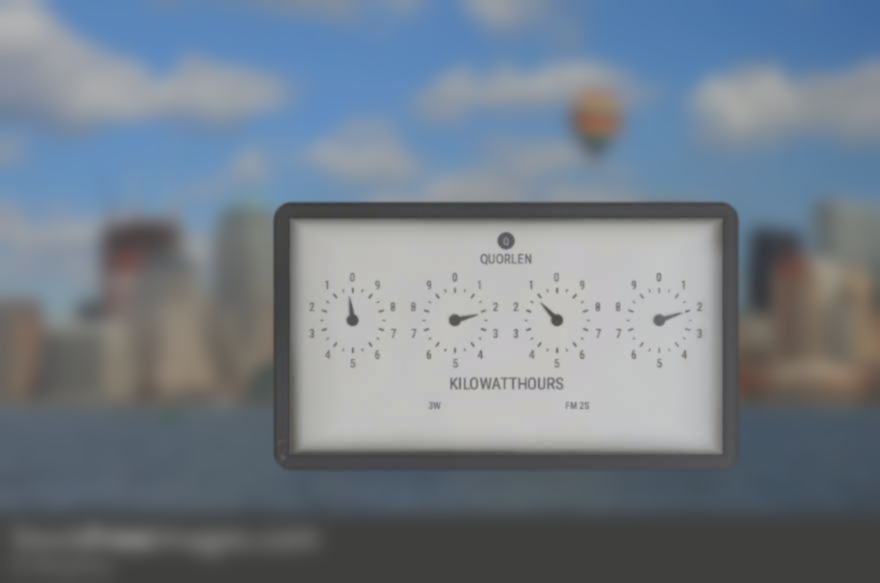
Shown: 212
